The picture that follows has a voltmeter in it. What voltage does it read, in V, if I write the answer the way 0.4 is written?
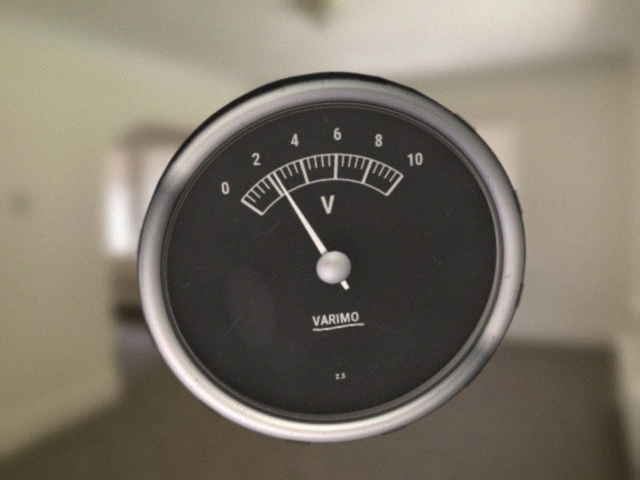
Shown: 2.4
